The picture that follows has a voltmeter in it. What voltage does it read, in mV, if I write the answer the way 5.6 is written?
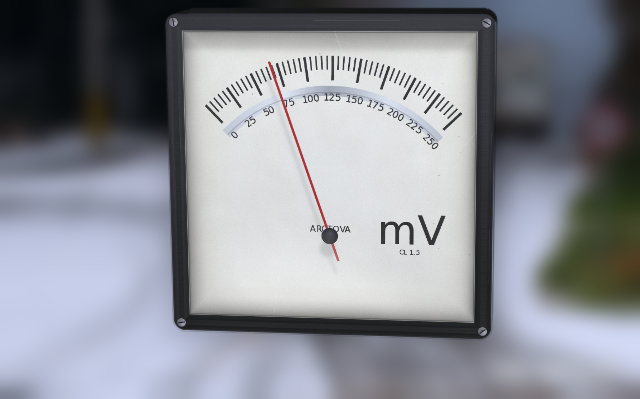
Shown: 70
